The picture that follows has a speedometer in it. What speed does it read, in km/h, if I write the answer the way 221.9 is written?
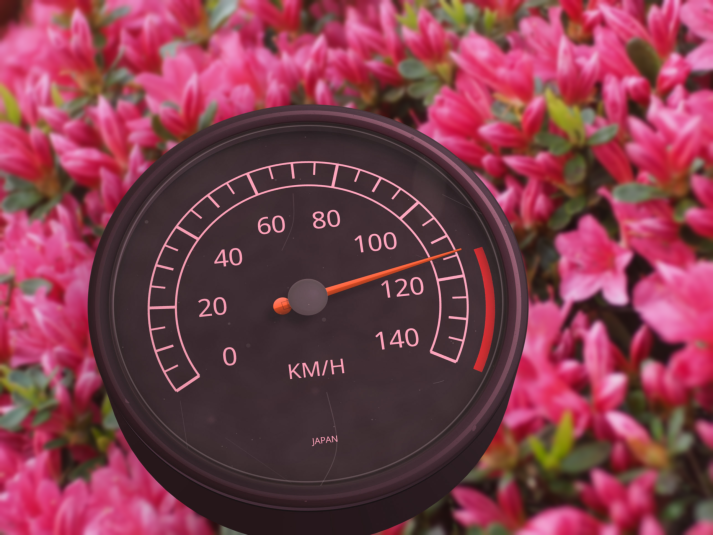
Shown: 115
